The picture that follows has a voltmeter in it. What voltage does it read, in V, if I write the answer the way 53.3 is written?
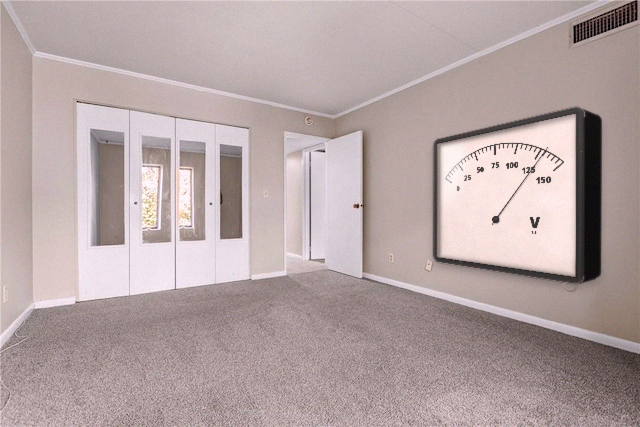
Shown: 130
